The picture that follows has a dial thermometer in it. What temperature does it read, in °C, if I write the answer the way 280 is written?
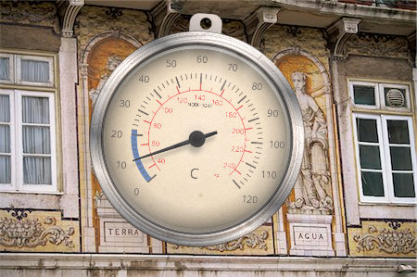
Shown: 10
